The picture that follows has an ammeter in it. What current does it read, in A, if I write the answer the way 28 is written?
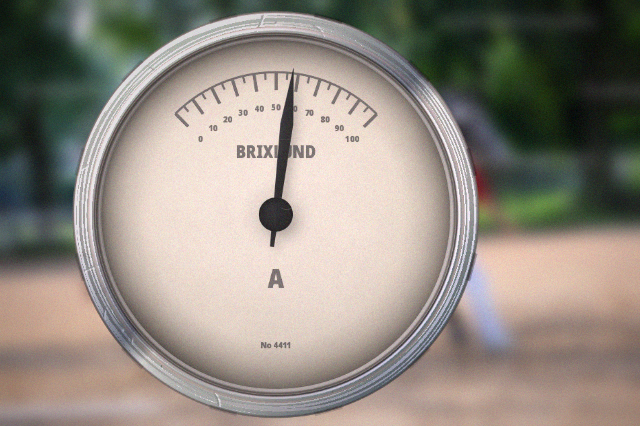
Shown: 57.5
